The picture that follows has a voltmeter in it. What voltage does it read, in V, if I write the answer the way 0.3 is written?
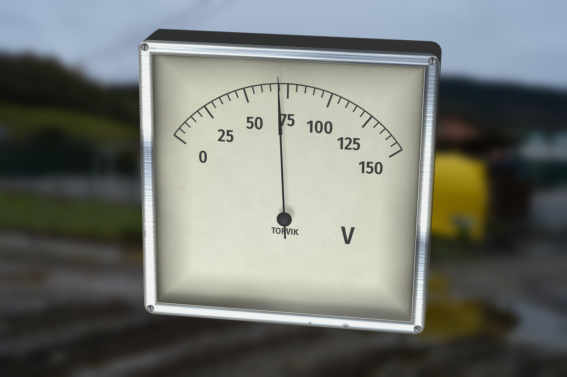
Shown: 70
